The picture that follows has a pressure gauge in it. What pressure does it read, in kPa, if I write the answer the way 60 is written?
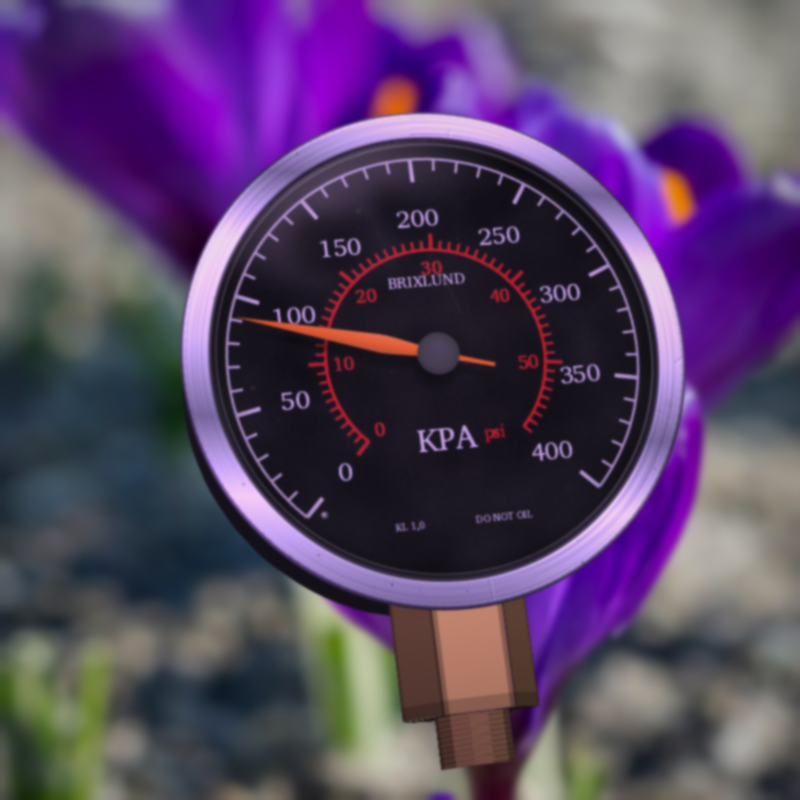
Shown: 90
